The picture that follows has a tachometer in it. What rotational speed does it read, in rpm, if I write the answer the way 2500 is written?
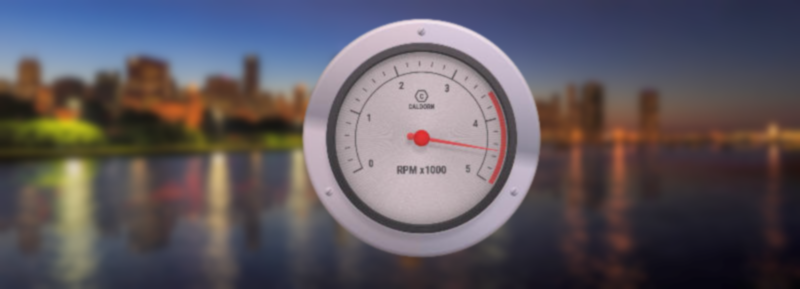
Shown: 4500
